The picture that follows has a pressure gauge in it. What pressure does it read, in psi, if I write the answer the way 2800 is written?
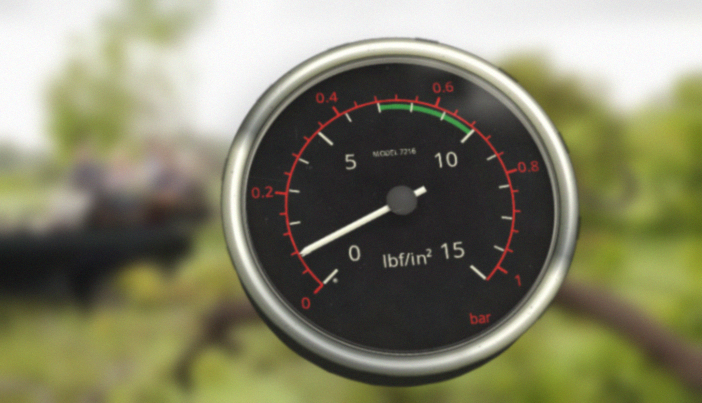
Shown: 1
